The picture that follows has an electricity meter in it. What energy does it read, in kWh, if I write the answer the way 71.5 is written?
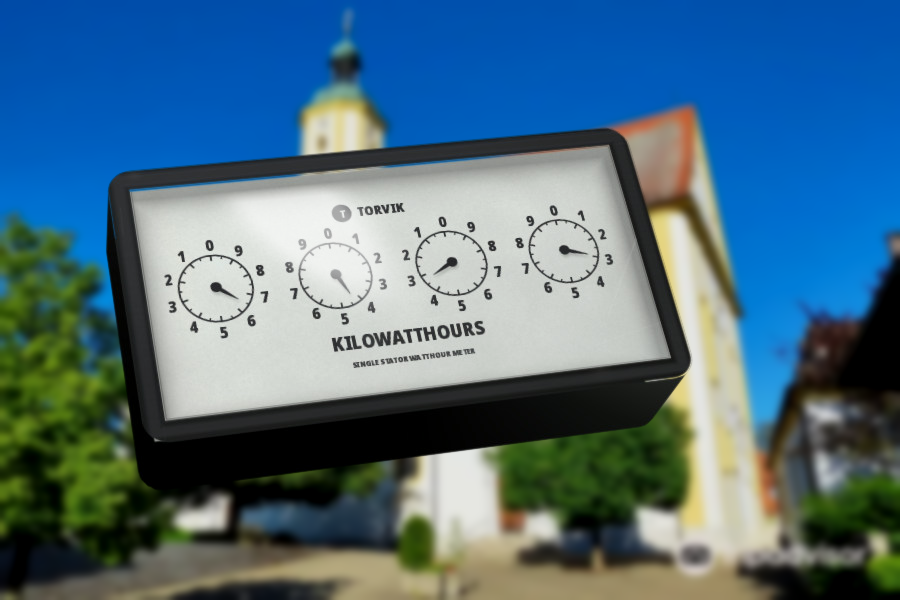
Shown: 6433
